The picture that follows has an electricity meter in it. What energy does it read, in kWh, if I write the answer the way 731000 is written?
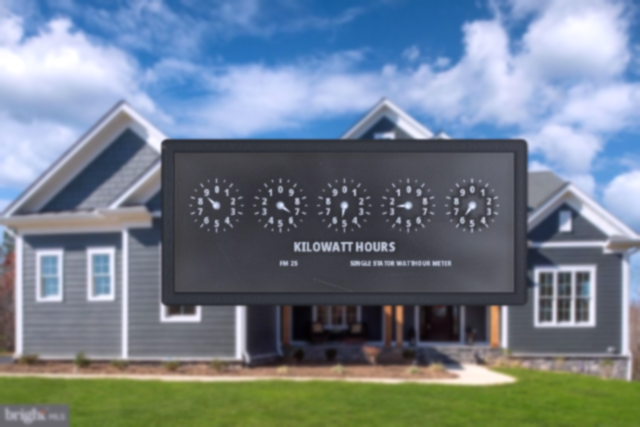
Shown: 86526
